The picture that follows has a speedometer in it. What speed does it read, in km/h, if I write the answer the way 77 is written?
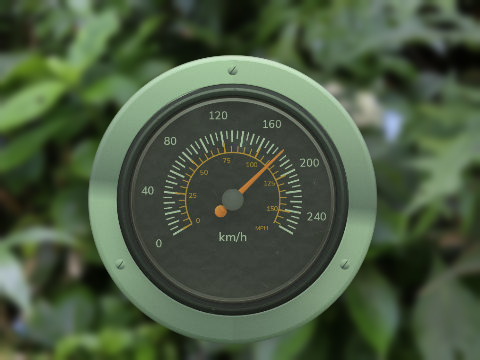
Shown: 180
